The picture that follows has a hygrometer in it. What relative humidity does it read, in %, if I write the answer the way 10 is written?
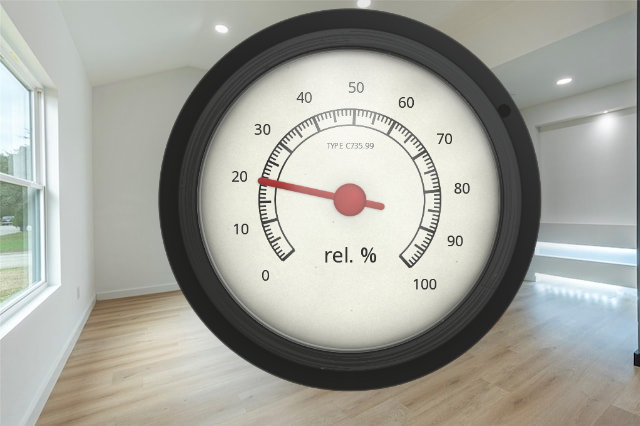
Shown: 20
